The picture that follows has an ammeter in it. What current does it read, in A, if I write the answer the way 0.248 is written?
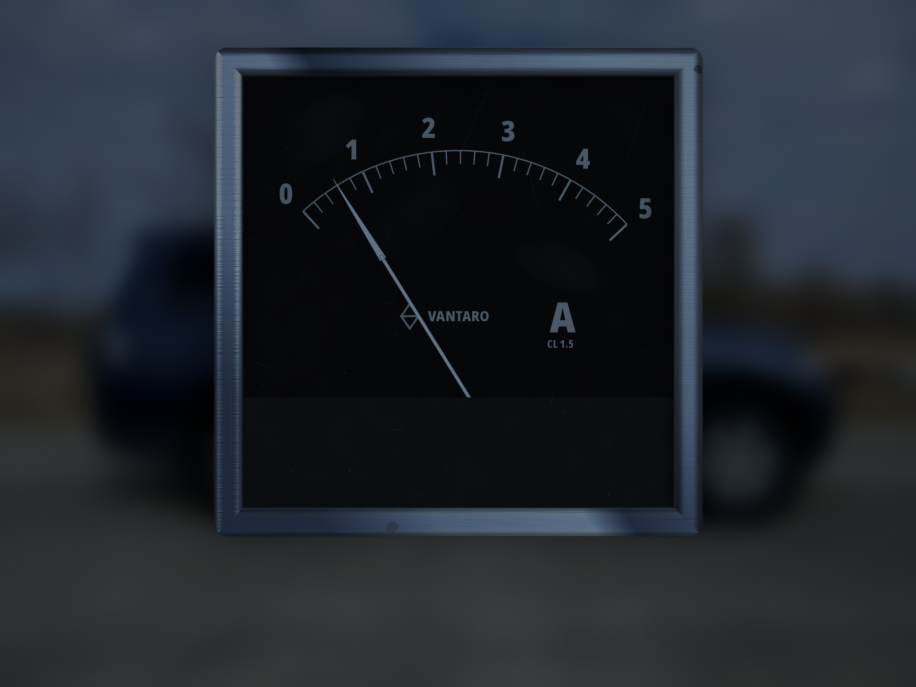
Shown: 0.6
